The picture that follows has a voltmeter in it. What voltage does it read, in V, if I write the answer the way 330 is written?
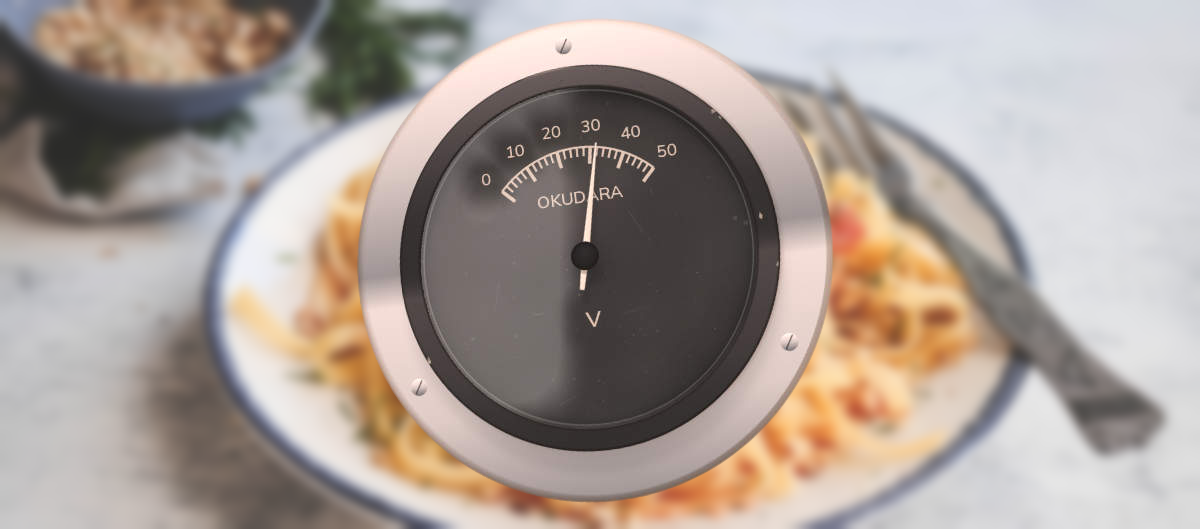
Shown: 32
